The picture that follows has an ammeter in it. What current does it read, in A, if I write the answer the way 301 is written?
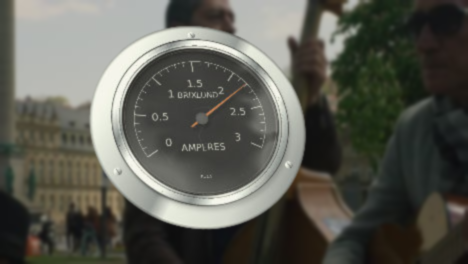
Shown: 2.2
